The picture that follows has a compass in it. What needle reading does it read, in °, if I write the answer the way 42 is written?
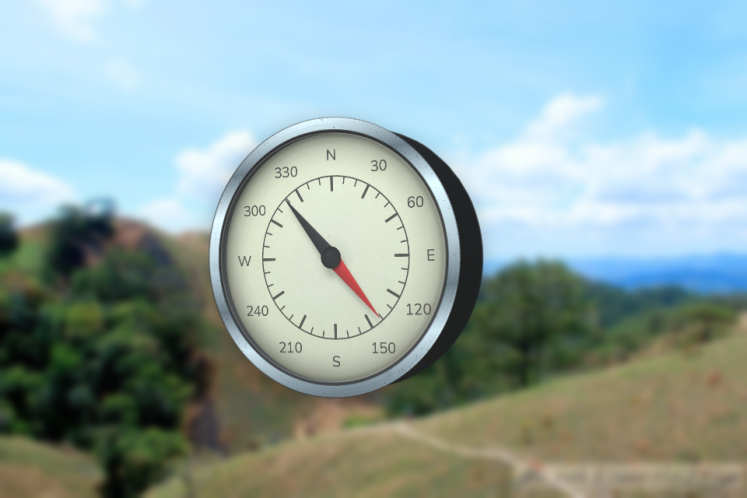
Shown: 140
